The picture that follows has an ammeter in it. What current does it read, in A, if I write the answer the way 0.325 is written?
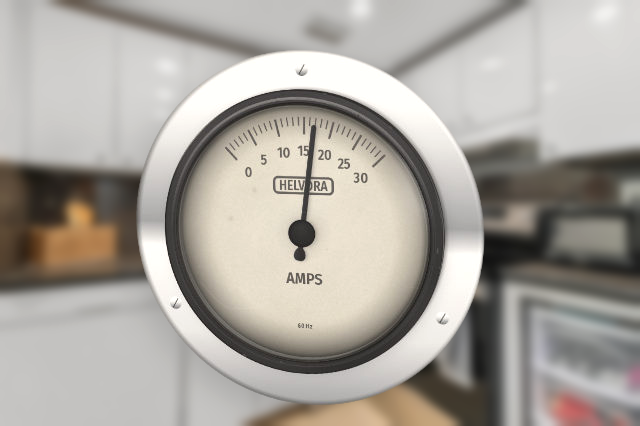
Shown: 17
